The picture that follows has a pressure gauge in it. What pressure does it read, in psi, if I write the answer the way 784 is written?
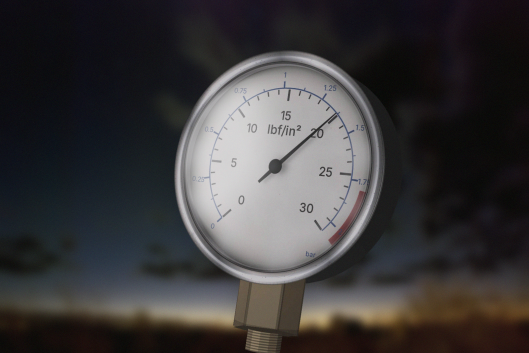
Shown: 20
